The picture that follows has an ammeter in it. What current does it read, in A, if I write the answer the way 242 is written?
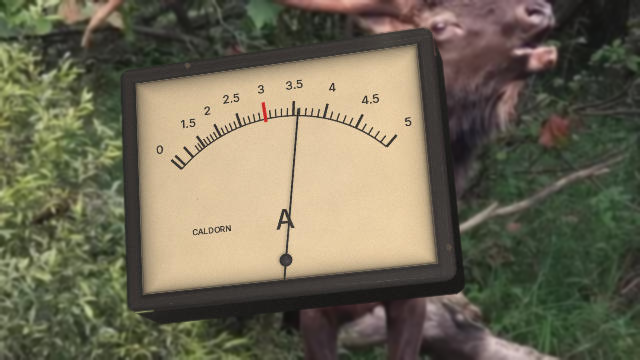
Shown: 3.6
